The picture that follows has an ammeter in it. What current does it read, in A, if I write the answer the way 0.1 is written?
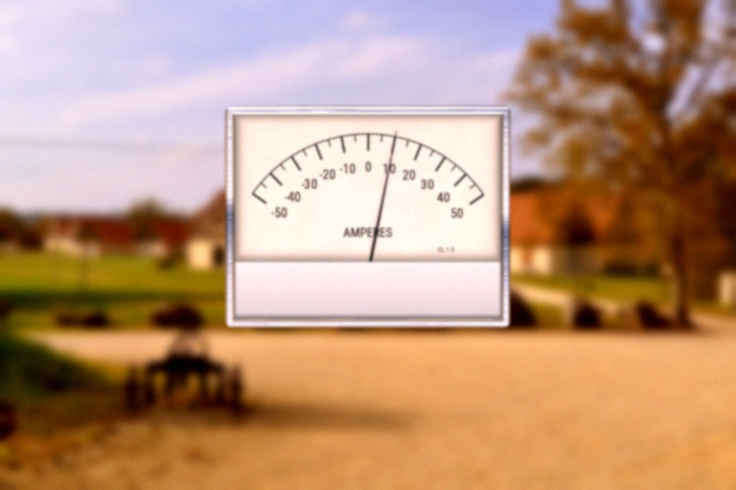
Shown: 10
